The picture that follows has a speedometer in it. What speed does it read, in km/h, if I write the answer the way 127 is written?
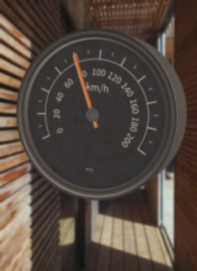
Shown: 80
